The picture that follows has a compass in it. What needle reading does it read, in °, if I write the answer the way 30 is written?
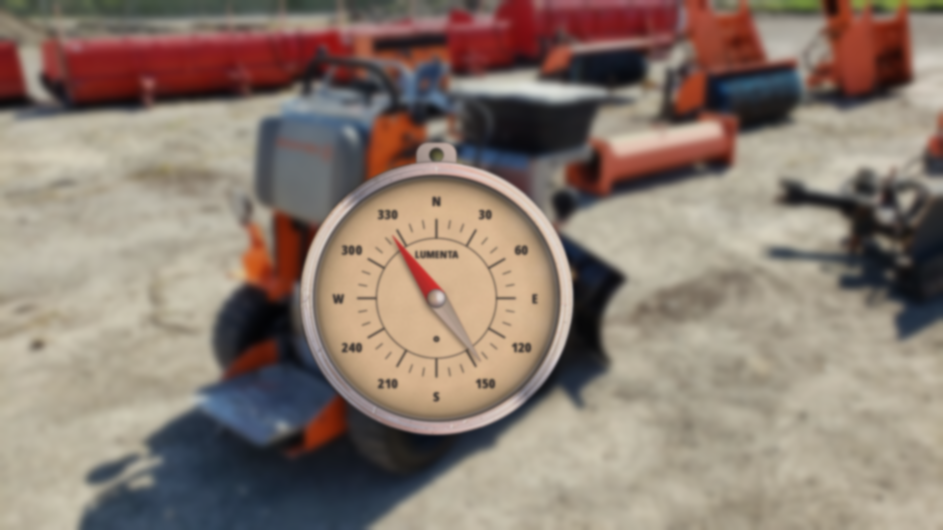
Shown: 325
